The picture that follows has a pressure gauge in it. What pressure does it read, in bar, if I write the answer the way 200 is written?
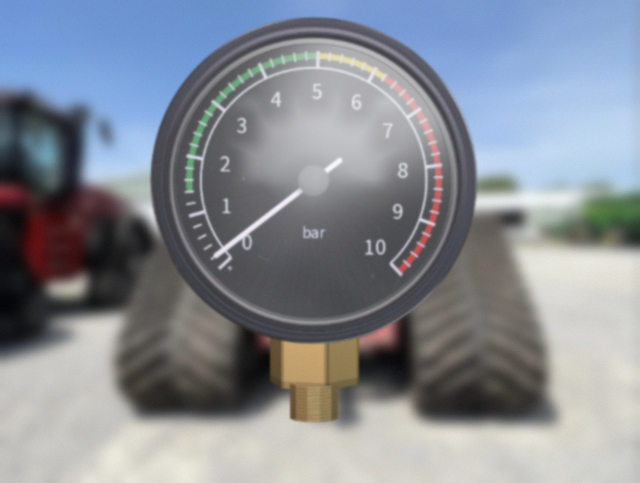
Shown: 0.2
